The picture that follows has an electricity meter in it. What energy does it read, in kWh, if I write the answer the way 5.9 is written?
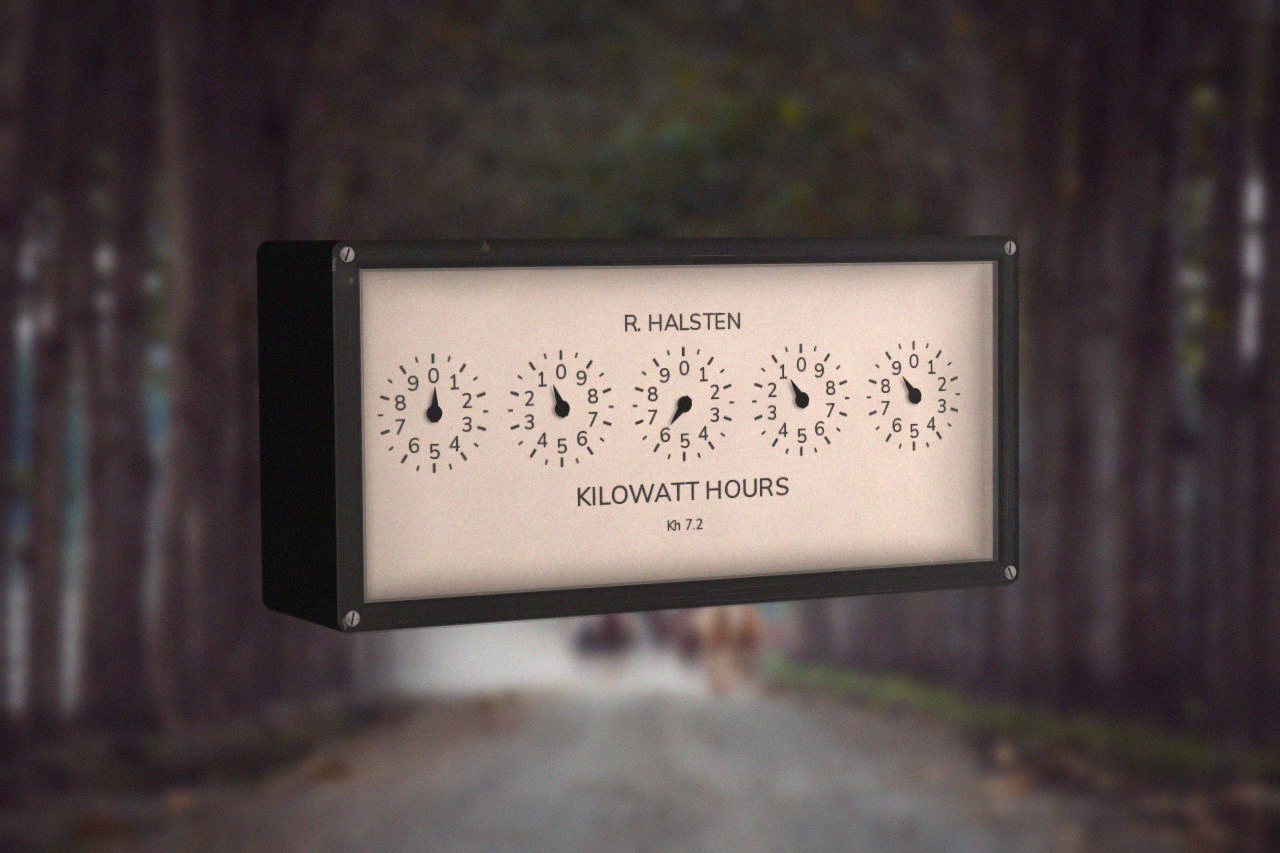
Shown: 609
